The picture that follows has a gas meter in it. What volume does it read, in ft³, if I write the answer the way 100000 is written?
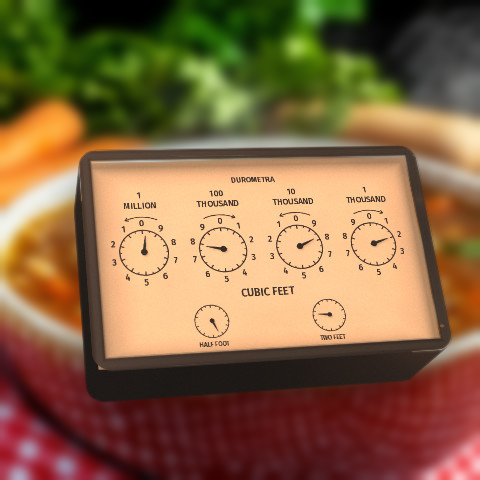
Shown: 978200
